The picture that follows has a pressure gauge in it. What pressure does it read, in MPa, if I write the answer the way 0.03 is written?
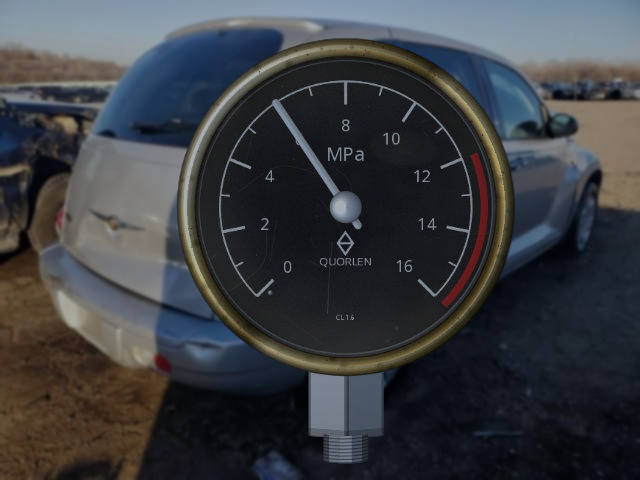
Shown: 6
